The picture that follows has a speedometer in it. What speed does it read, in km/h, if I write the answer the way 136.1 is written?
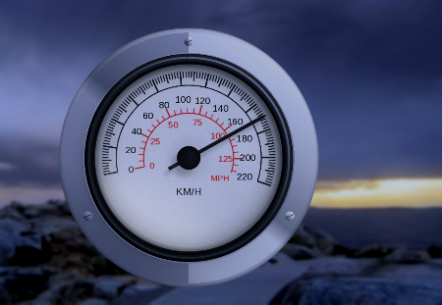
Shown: 170
